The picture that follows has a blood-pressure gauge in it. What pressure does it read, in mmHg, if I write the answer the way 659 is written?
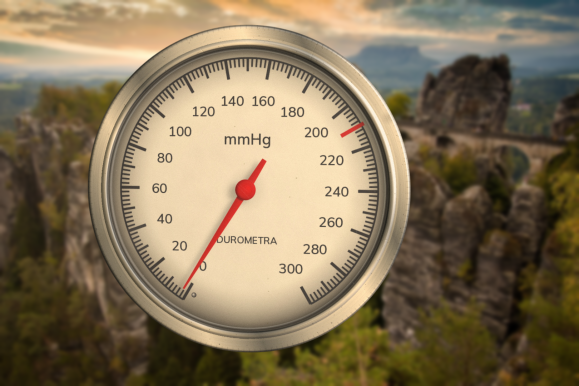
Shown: 2
